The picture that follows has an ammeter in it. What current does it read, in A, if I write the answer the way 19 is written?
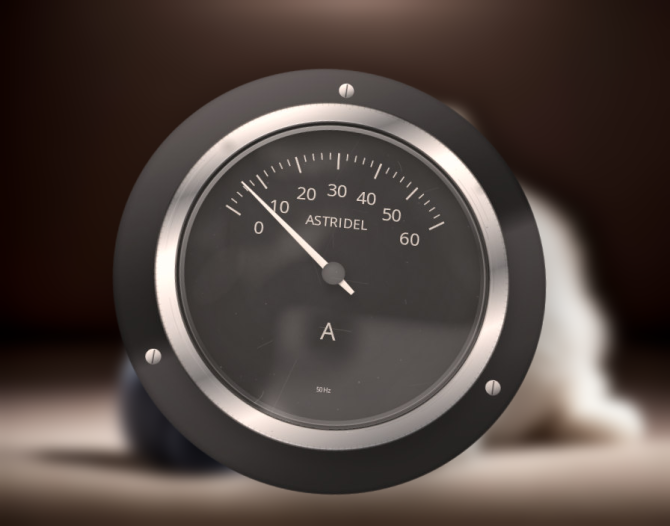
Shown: 6
